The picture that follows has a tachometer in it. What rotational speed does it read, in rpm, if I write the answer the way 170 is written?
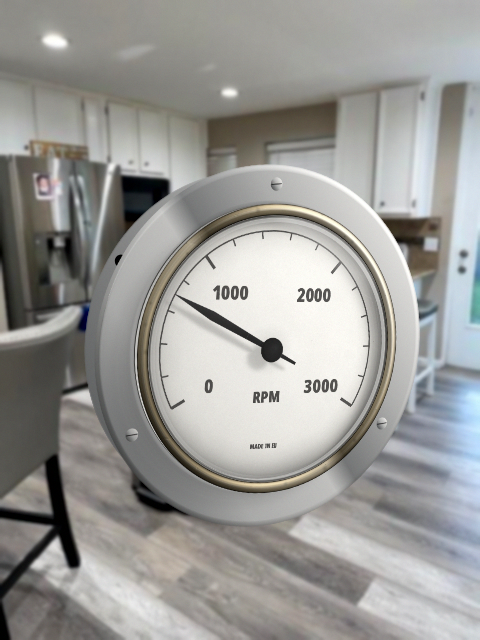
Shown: 700
